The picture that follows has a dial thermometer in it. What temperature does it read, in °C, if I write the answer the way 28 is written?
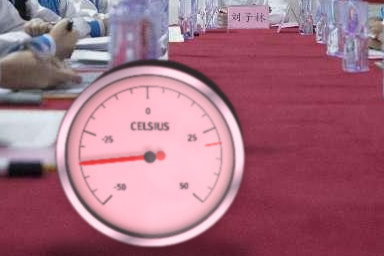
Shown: -35
